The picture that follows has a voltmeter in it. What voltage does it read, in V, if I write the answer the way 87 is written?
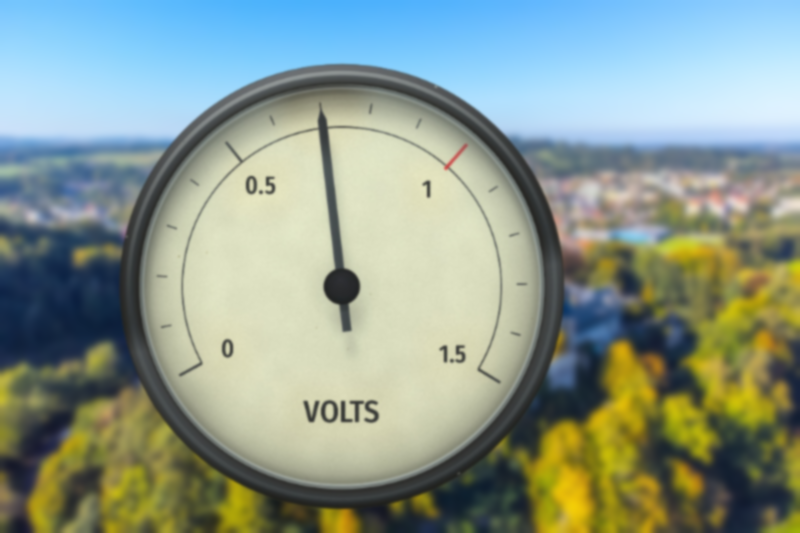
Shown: 0.7
